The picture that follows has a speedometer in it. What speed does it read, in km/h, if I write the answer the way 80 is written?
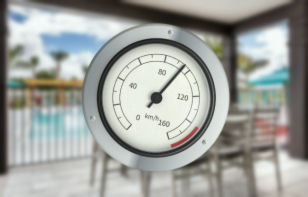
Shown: 95
